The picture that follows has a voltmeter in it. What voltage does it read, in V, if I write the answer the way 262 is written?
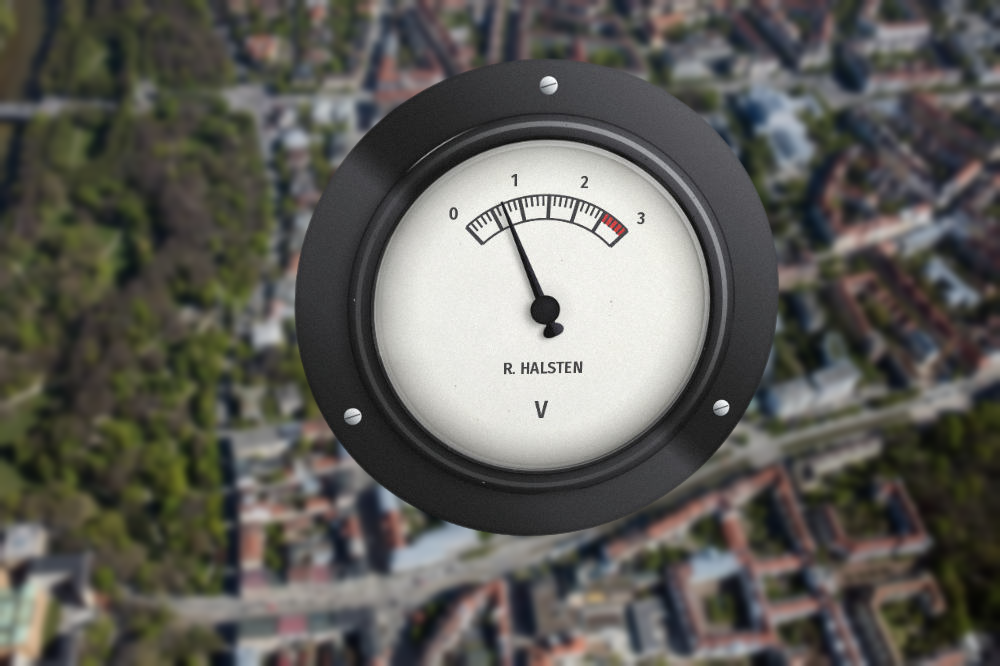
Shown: 0.7
